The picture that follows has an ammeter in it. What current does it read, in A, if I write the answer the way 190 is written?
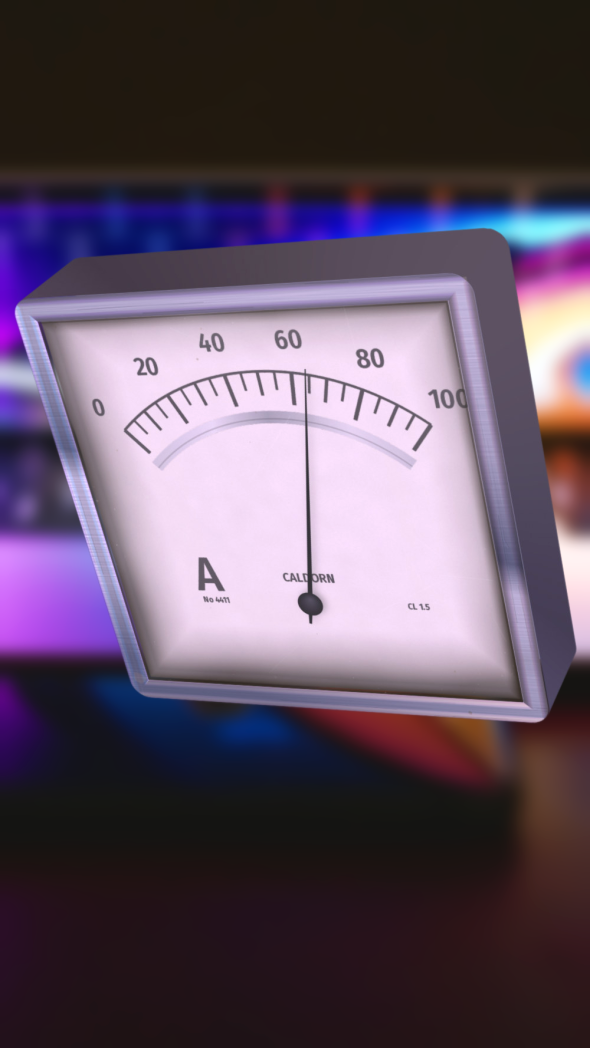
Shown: 65
